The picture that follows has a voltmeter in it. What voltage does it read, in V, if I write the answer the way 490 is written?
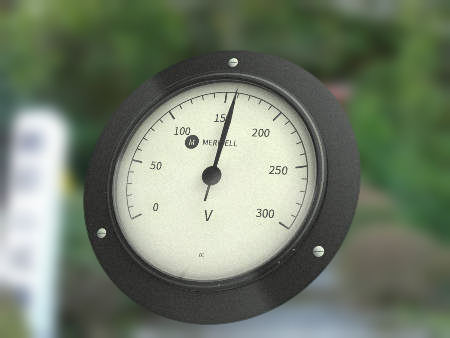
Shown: 160
